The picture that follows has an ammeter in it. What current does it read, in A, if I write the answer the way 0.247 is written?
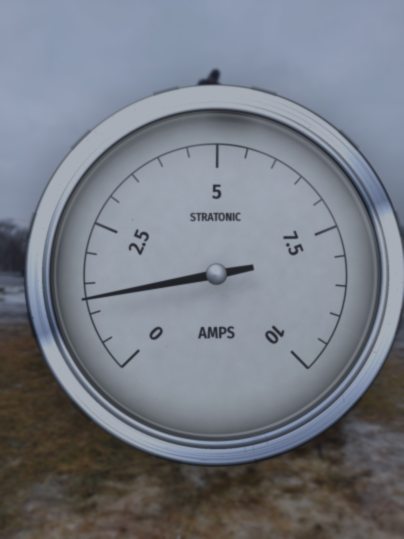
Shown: 1.25
